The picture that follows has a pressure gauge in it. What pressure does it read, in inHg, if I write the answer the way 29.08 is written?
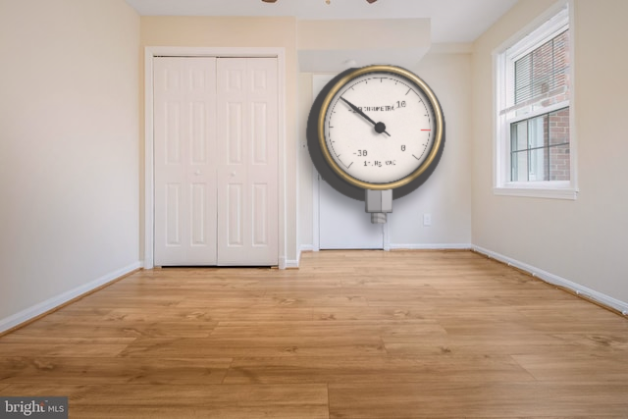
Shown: -20
